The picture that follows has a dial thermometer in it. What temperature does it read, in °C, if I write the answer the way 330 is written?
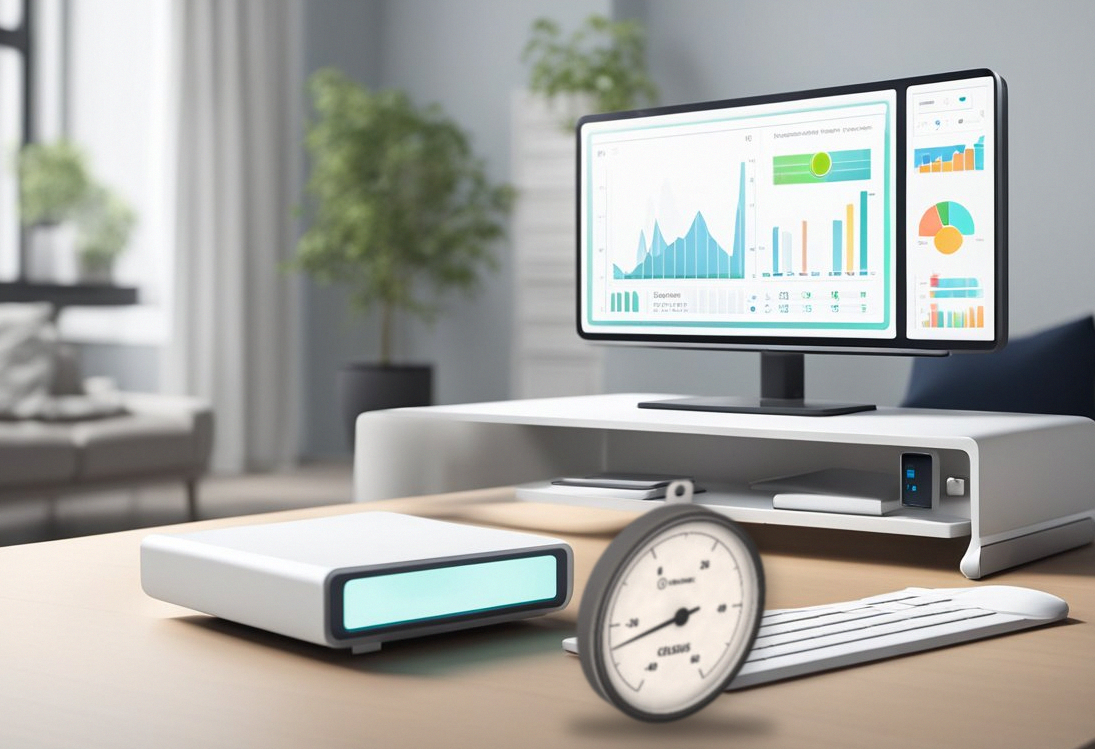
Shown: -25
